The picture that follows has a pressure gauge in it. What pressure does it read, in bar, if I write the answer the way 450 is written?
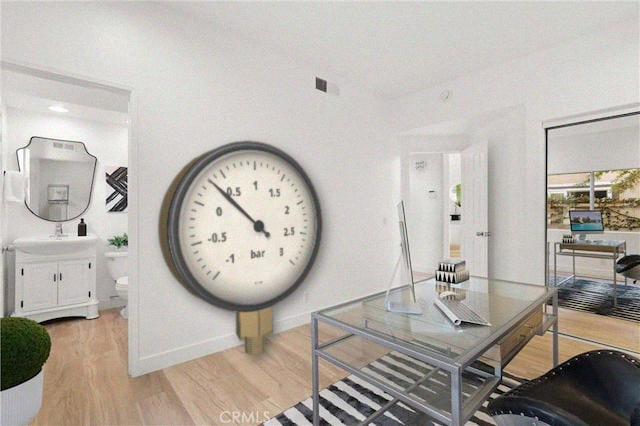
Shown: 0.3
